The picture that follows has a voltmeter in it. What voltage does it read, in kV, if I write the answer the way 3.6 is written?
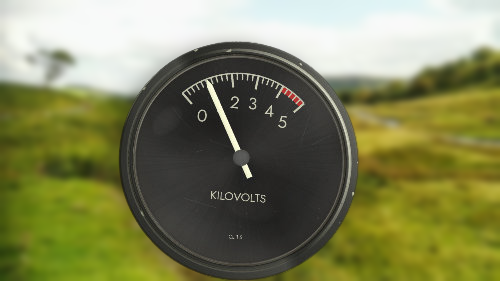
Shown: 1
